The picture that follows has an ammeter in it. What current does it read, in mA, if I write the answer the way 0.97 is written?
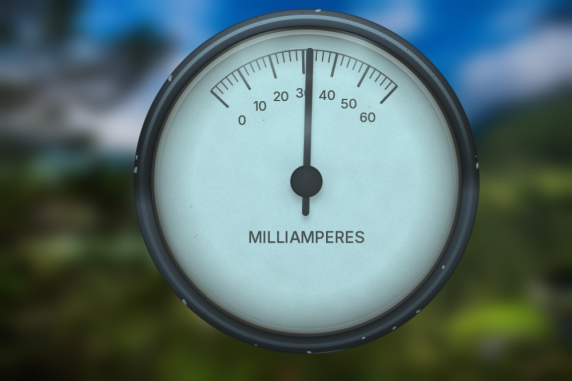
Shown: 32
